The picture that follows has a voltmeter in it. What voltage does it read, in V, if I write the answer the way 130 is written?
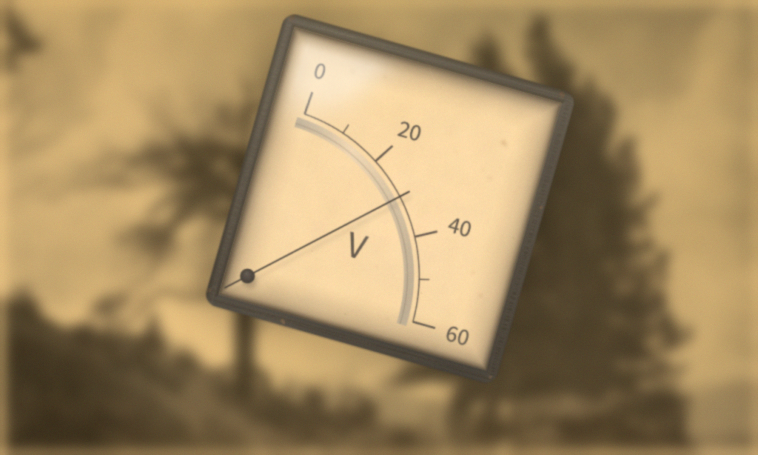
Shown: 30
